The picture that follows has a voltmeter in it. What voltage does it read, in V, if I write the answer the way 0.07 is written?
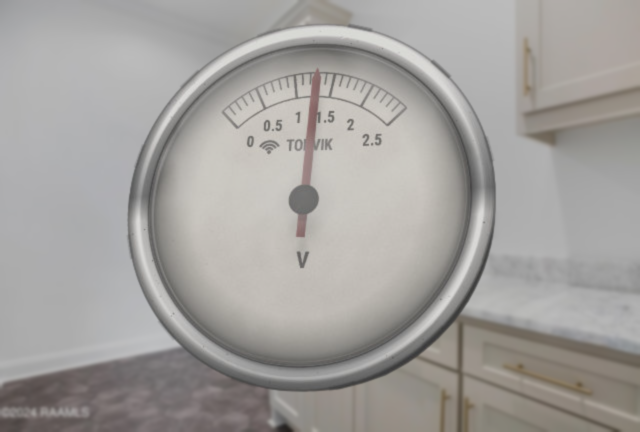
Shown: 1.3
